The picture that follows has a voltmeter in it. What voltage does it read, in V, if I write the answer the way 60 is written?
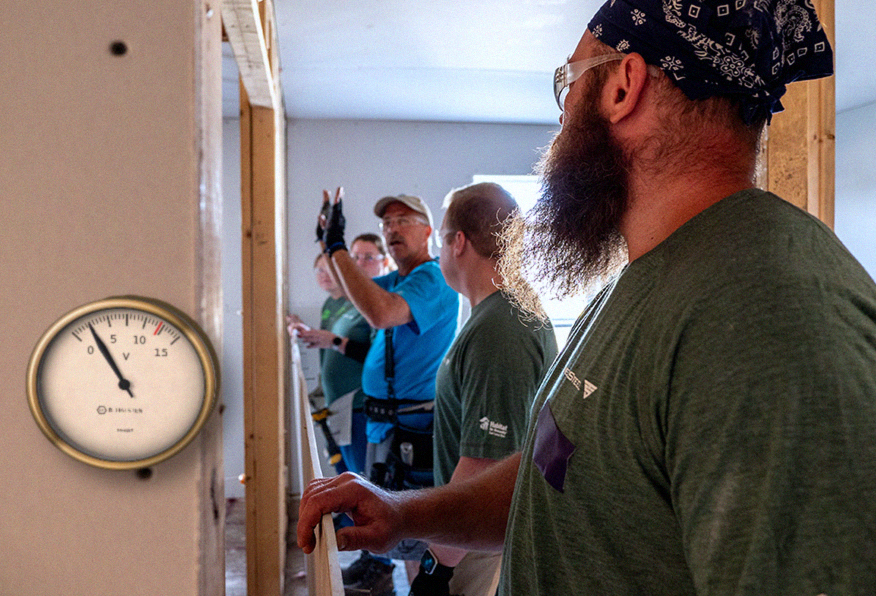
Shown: 2.5
